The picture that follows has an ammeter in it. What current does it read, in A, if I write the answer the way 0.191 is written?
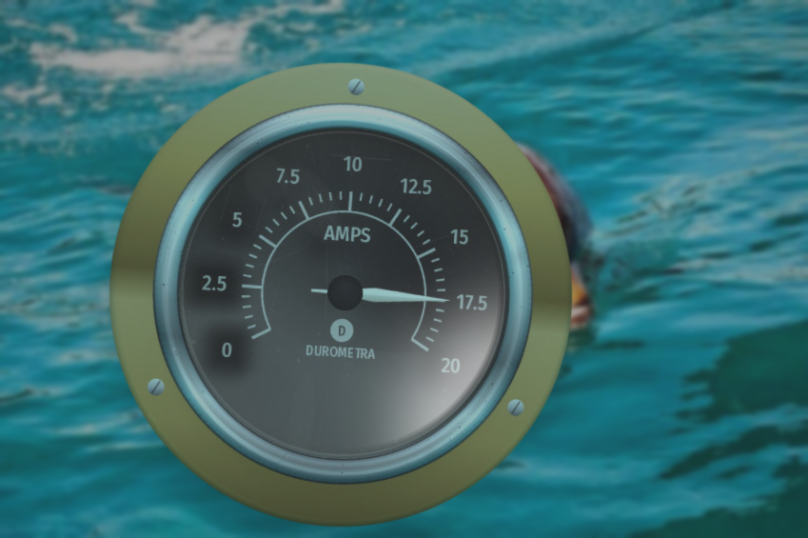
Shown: 17.5
